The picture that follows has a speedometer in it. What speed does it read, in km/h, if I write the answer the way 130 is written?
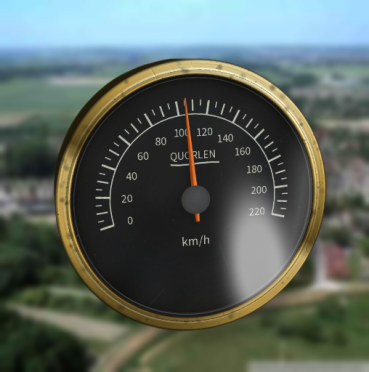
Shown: 105
